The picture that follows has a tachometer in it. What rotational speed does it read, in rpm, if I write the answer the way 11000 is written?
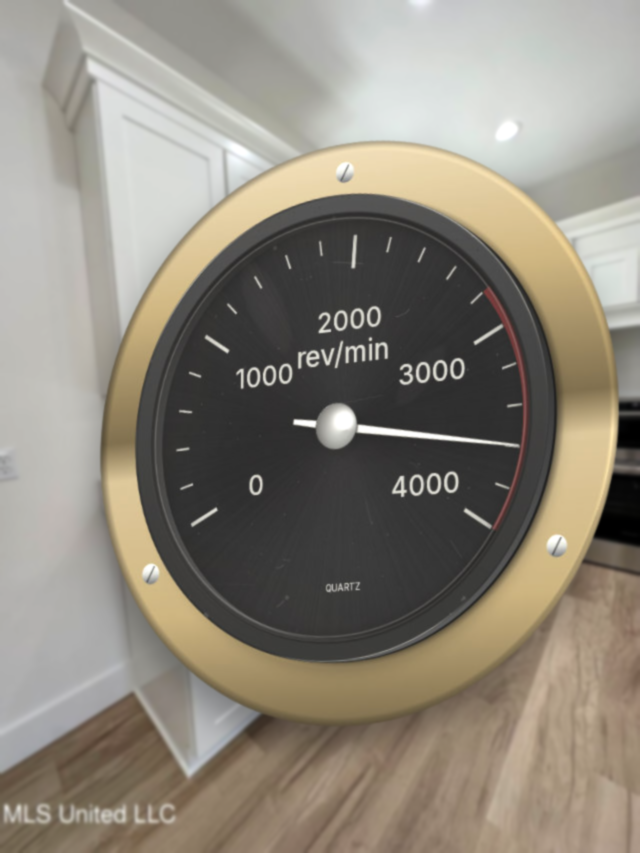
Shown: 3600
